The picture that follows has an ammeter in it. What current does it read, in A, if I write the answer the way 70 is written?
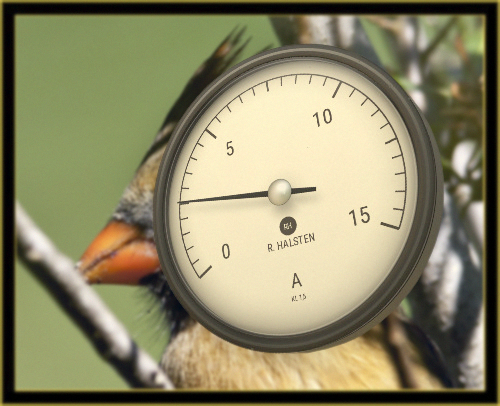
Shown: 2.5
